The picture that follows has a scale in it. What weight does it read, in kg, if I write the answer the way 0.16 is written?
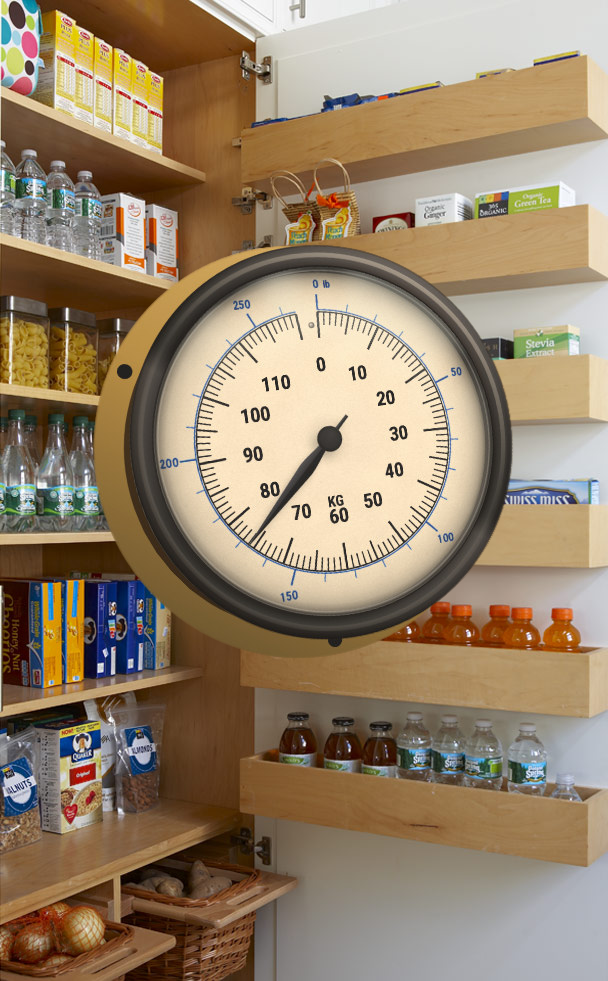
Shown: 76
